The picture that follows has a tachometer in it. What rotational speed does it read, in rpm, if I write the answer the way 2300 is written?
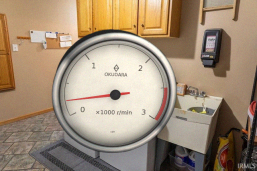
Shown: 250
